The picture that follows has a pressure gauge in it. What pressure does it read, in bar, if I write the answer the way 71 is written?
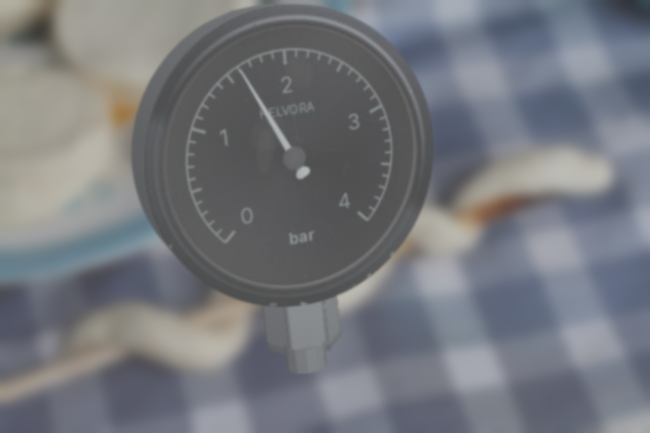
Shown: 1.6
